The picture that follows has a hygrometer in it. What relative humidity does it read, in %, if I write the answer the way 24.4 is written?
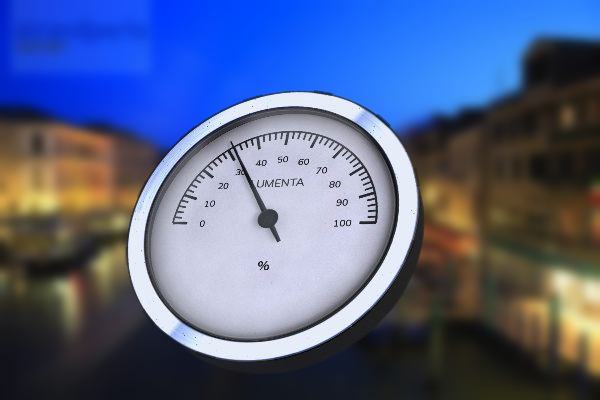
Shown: 32
